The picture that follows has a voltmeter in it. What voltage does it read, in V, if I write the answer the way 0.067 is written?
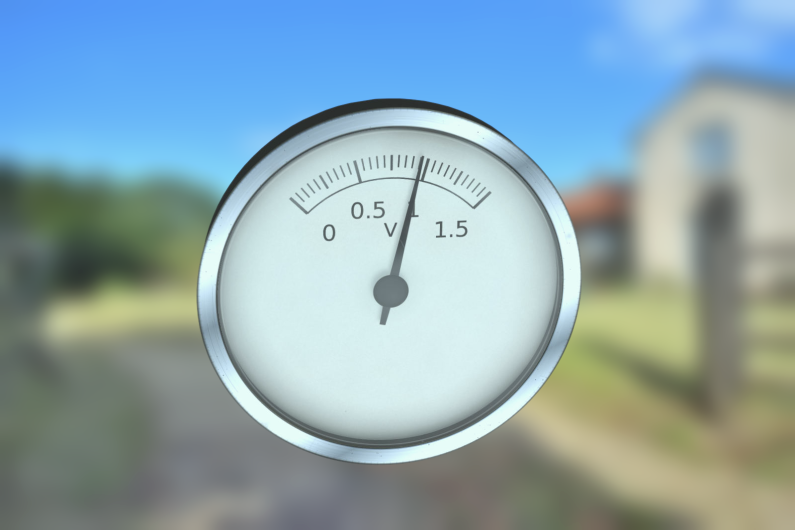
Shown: 0.95
